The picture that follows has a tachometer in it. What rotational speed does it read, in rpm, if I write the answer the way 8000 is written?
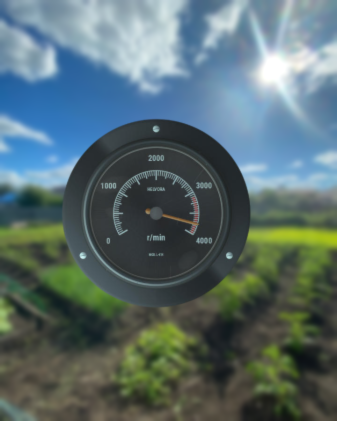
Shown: 3750
